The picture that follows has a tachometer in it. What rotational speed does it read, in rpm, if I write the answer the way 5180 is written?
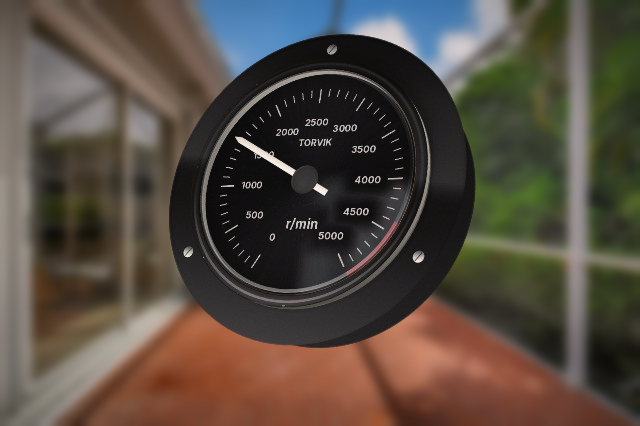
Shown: 1500
